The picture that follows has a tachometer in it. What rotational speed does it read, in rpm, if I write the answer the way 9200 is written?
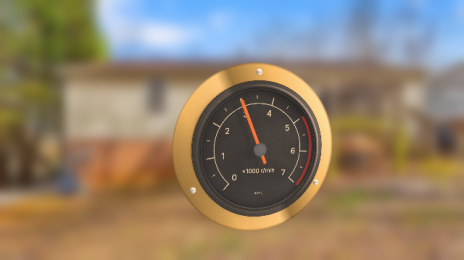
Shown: 3000
